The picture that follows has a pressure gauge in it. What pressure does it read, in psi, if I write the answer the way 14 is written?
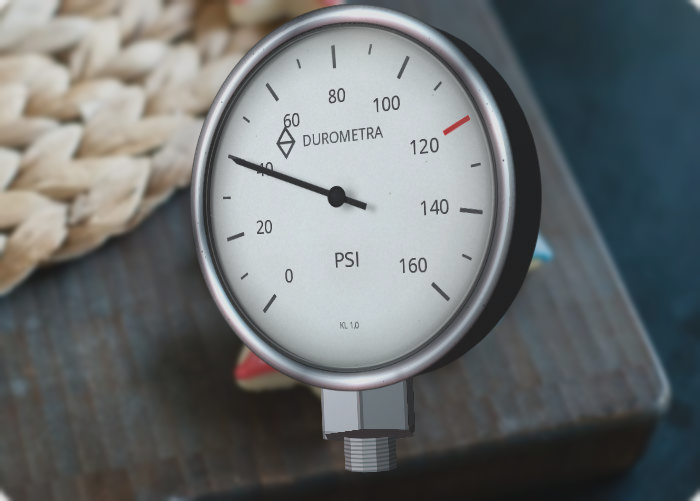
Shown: 40
